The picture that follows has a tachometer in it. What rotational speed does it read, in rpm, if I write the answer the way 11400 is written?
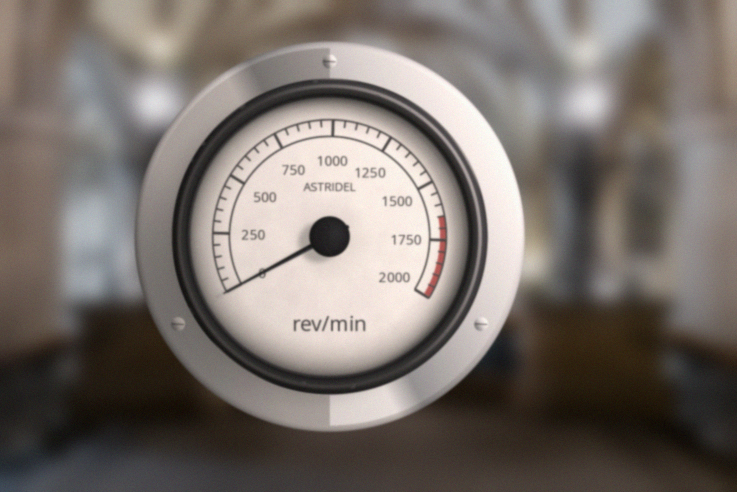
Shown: 0
